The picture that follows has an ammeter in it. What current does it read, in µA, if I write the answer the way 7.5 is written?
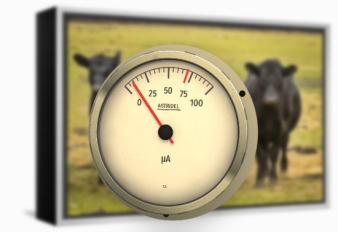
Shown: 10
